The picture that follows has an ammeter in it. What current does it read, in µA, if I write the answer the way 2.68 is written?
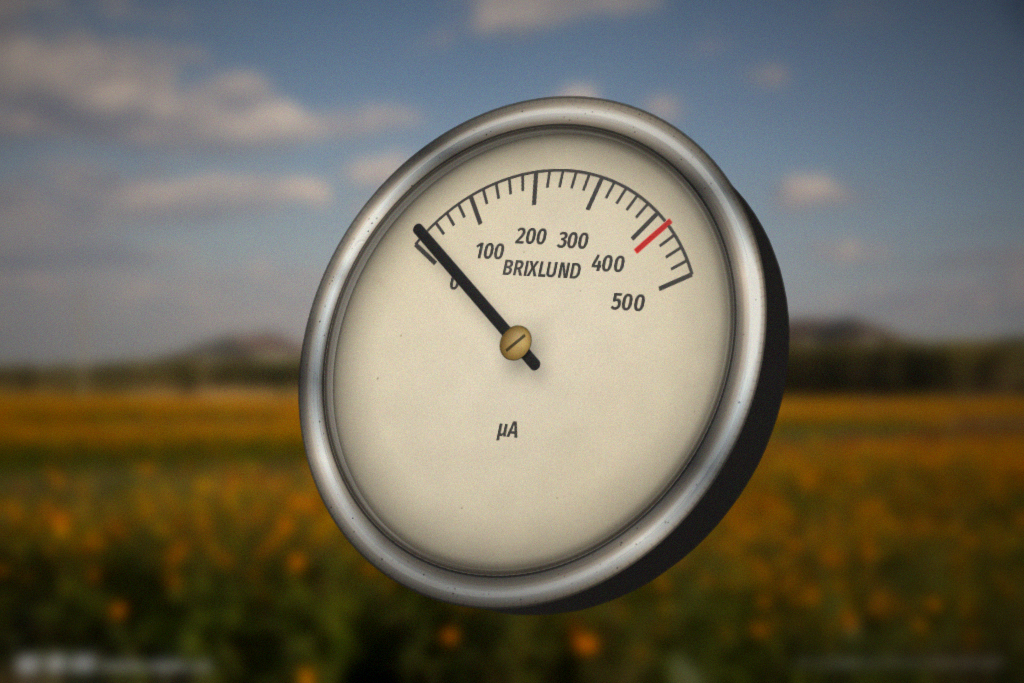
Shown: 20
